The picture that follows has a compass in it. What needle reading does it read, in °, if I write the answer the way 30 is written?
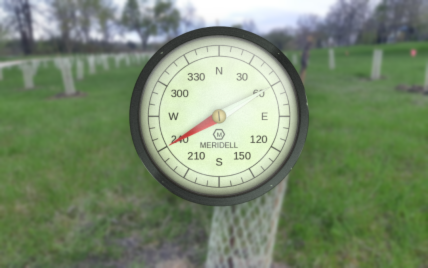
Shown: 240
